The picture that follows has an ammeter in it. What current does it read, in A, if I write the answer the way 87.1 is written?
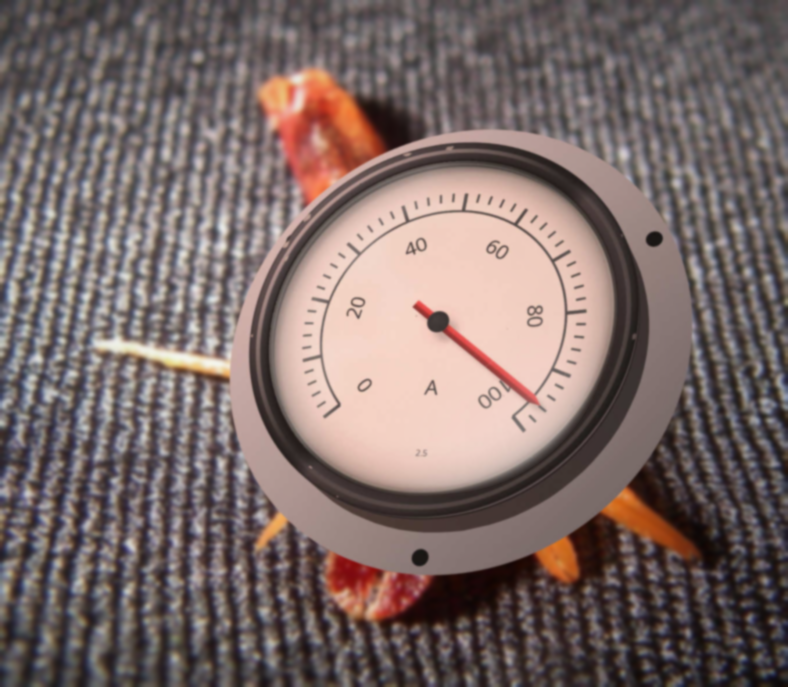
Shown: 96
